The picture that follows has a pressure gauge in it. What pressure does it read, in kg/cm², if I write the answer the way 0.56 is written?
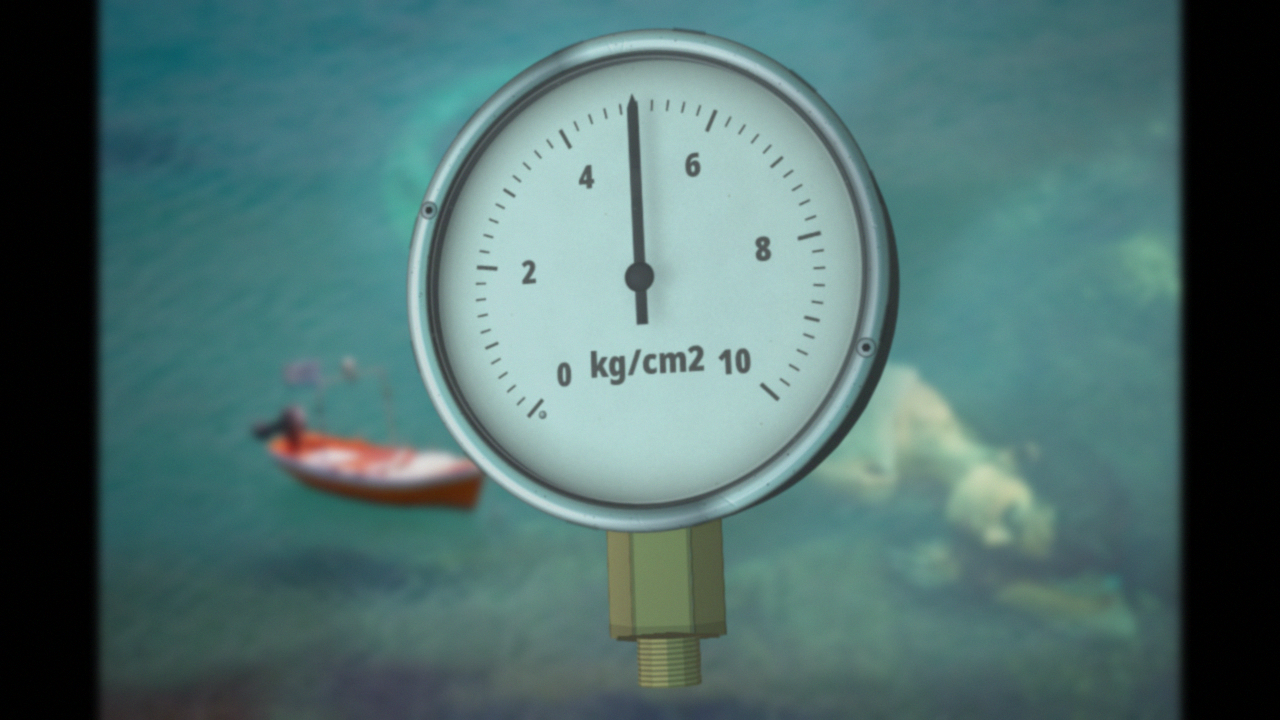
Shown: 5
